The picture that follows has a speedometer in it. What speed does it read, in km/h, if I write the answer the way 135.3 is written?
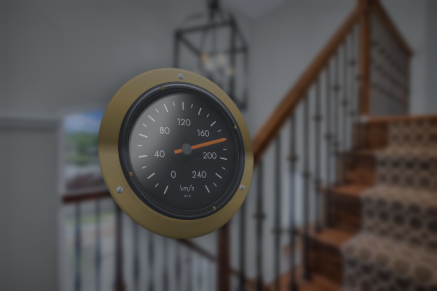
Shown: 180
